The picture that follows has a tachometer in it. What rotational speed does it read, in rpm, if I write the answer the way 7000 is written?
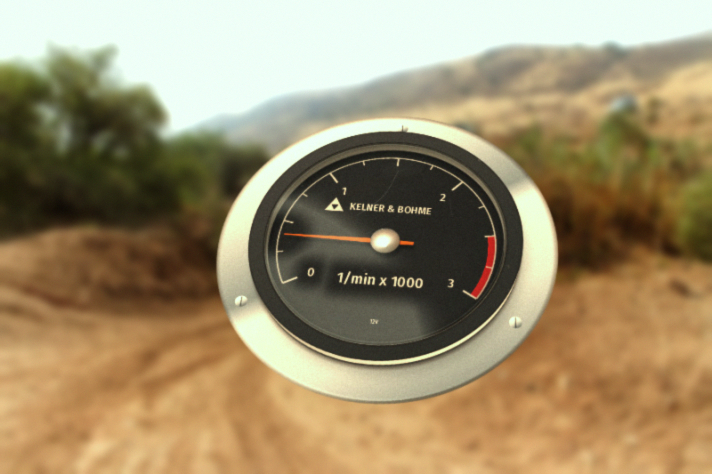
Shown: 375
